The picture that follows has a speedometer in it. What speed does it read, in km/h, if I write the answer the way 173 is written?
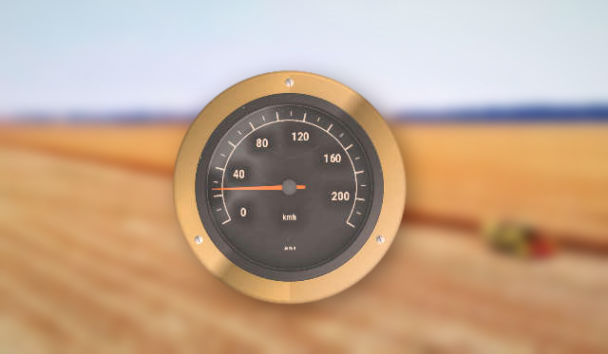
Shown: 25
